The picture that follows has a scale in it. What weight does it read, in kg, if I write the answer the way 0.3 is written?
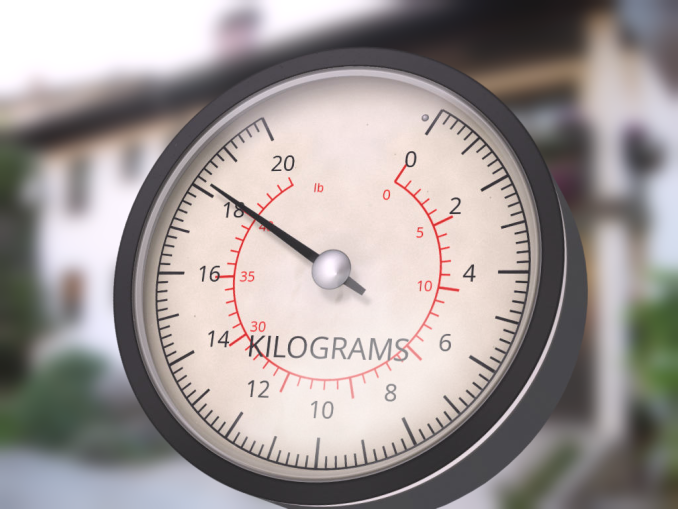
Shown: 18.2
